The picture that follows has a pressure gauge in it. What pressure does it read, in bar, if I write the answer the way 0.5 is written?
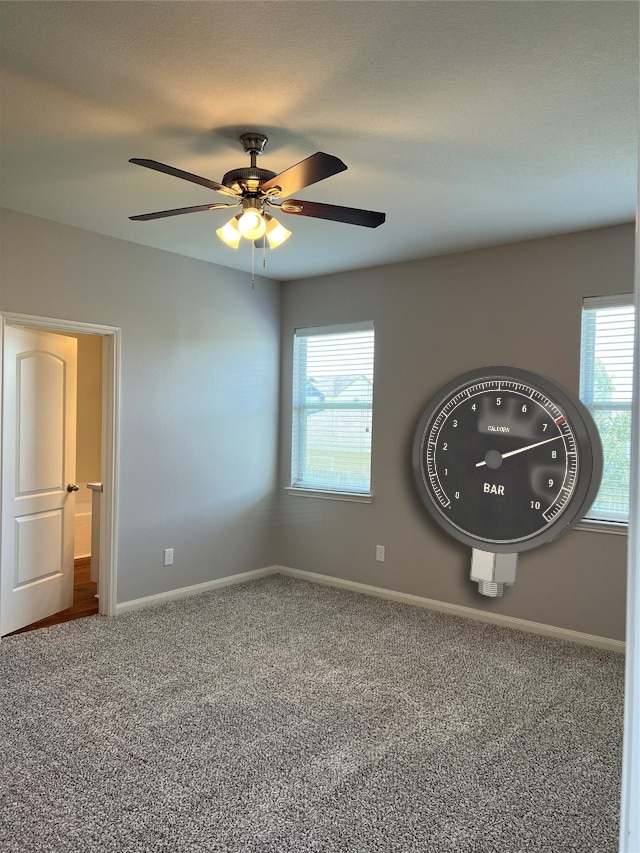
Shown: 7.5
